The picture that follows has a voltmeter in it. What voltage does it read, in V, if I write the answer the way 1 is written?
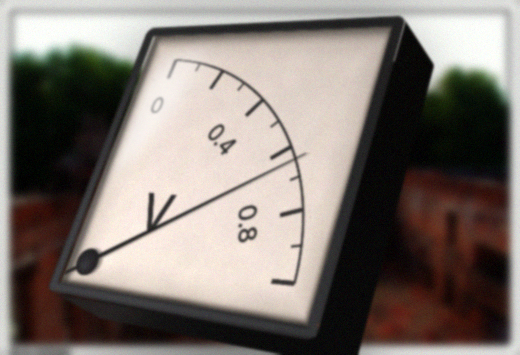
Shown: 0.65
